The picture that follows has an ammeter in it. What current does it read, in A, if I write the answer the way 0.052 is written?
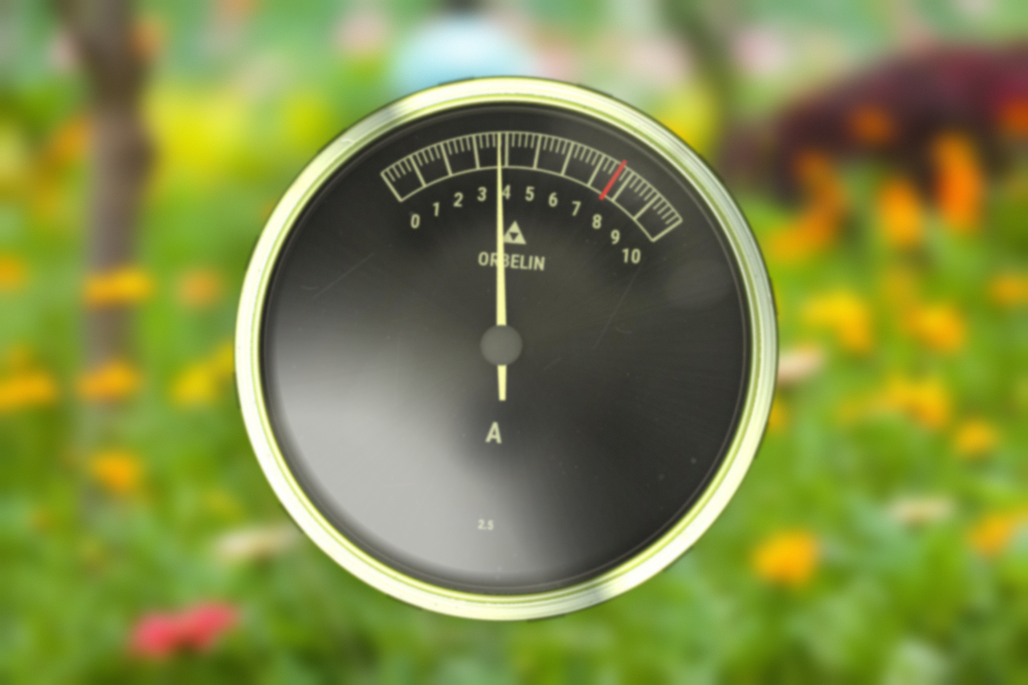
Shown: 3.8
